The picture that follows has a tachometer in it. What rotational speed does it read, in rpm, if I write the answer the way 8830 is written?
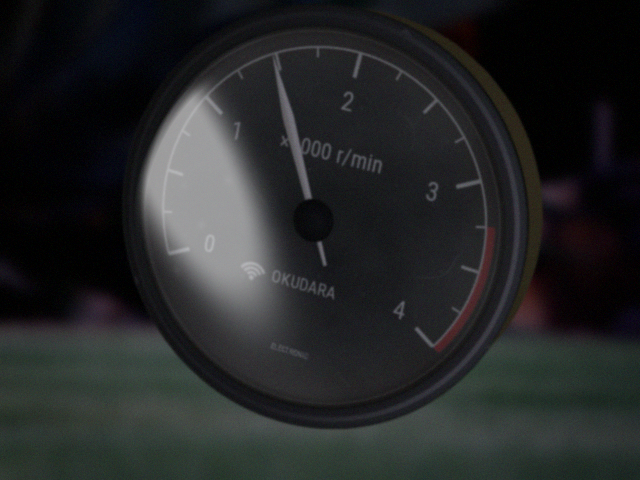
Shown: 1500
